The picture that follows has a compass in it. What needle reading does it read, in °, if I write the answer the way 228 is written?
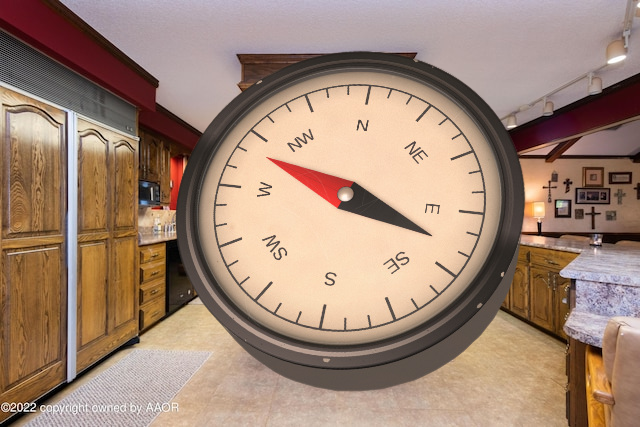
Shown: 290
